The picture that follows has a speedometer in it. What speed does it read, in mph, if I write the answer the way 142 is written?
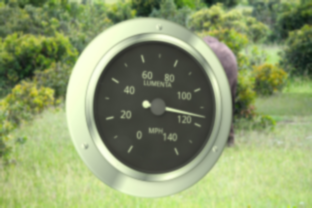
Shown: 115
